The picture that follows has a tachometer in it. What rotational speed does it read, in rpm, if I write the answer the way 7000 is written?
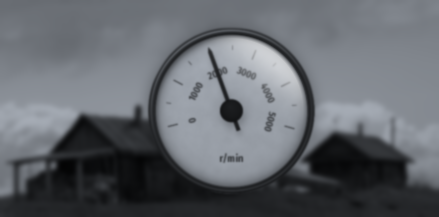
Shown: 2000
